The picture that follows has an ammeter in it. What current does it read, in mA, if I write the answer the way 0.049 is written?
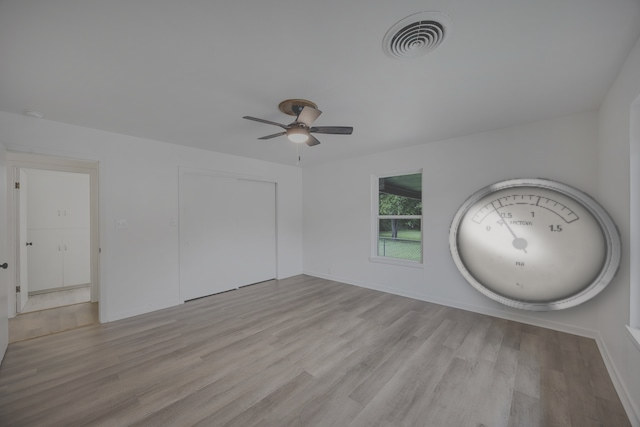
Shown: 0.4
